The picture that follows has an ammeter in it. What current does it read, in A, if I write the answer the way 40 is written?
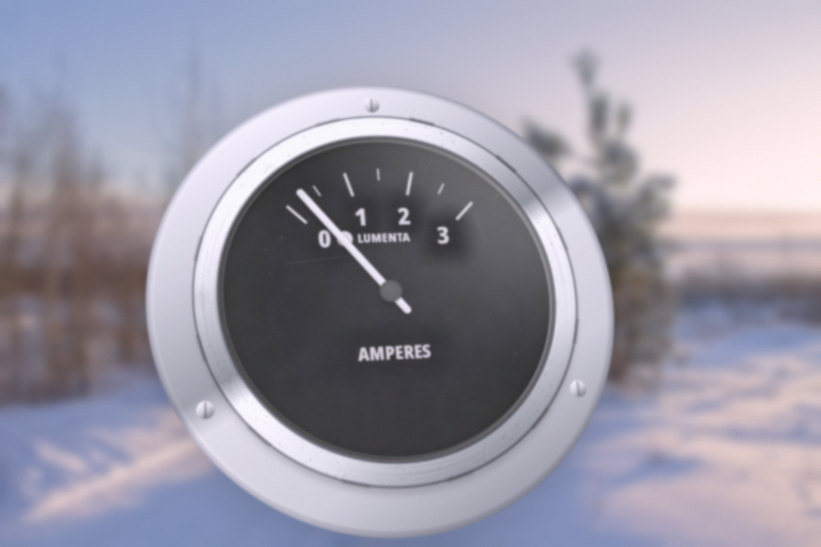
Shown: 0.25
